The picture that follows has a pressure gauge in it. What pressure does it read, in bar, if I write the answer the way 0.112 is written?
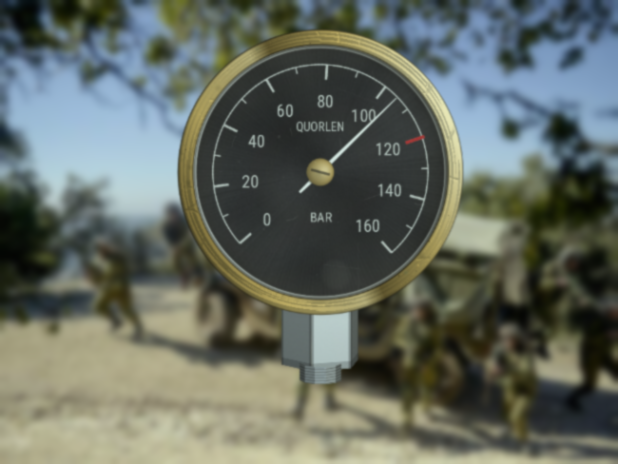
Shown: 105
